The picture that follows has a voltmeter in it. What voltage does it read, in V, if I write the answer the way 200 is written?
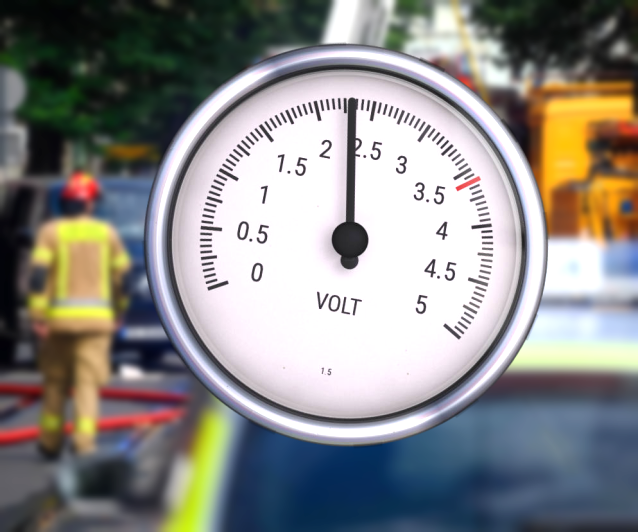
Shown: 2.3
